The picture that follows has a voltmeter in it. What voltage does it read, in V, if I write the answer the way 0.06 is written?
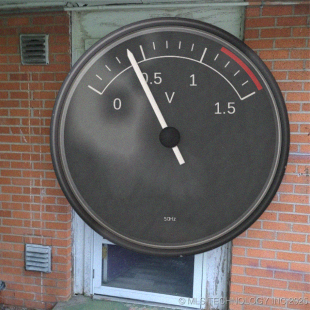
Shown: 0.4
